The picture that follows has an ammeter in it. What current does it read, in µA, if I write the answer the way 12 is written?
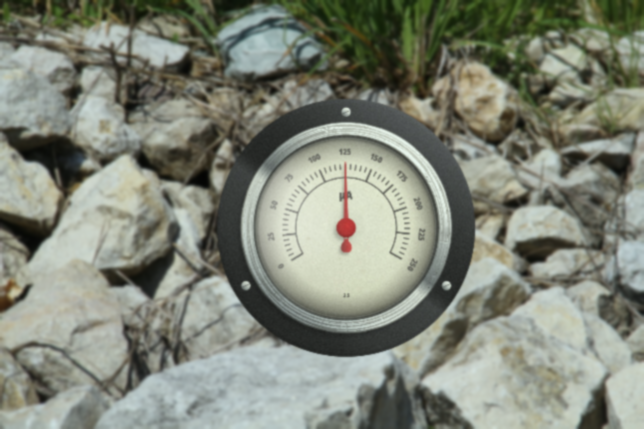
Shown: 125
